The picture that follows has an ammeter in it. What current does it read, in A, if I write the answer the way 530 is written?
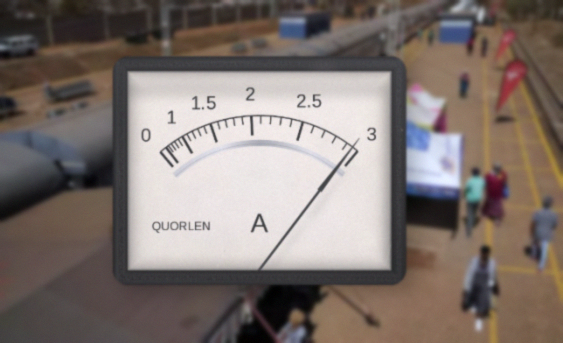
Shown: 2.95
